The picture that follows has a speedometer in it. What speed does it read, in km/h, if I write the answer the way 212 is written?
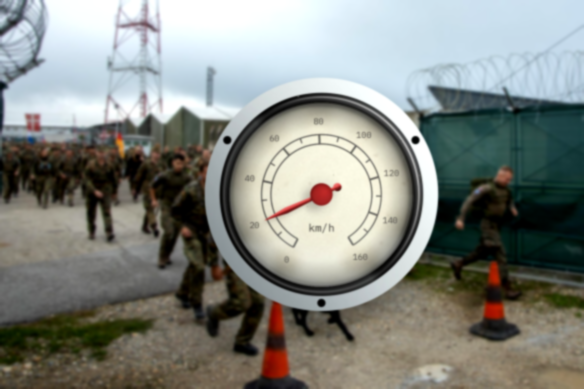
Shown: 20
